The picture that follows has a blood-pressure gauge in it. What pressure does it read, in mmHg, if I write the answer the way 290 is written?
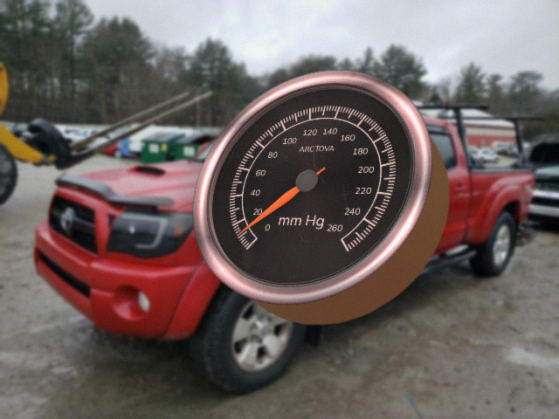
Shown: 10
